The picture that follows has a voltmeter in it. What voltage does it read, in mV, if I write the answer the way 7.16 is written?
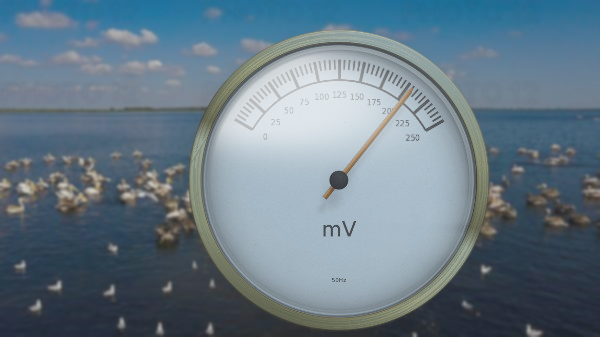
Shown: 205
